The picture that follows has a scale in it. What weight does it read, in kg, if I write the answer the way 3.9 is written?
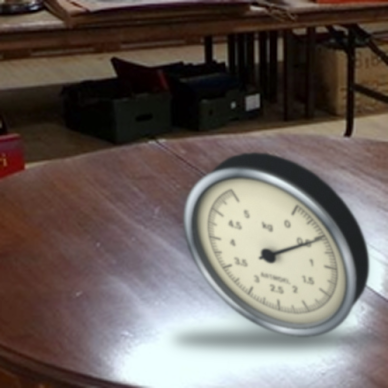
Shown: 0.5
